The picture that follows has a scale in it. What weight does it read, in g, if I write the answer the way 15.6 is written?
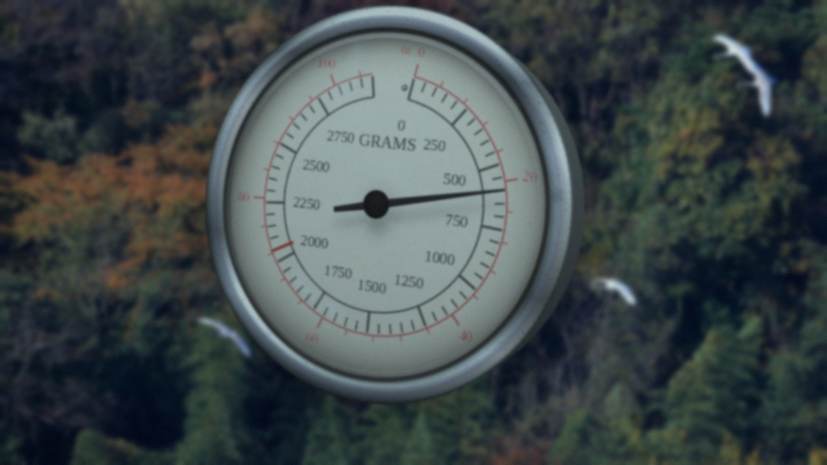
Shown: 600
